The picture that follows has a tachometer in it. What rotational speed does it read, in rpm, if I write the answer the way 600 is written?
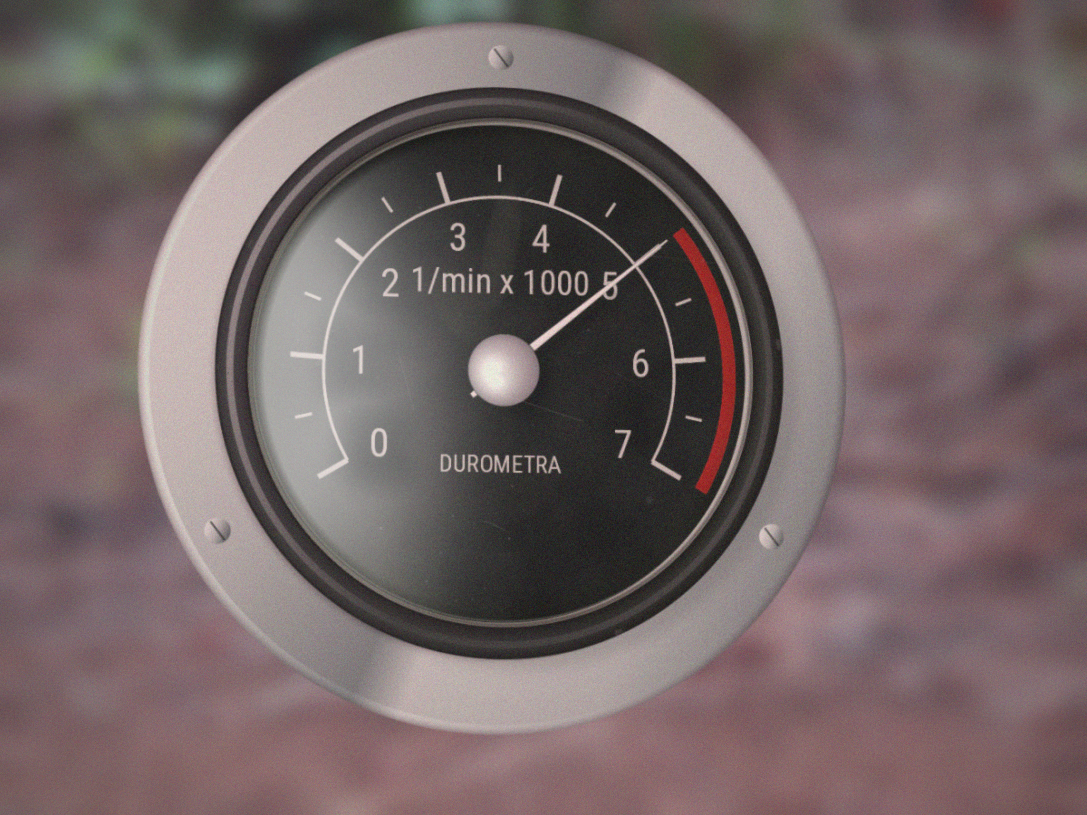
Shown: 5000
